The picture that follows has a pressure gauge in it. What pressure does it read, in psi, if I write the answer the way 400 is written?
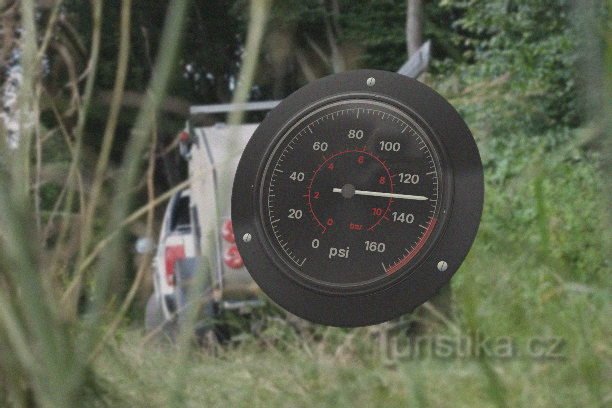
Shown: 130
